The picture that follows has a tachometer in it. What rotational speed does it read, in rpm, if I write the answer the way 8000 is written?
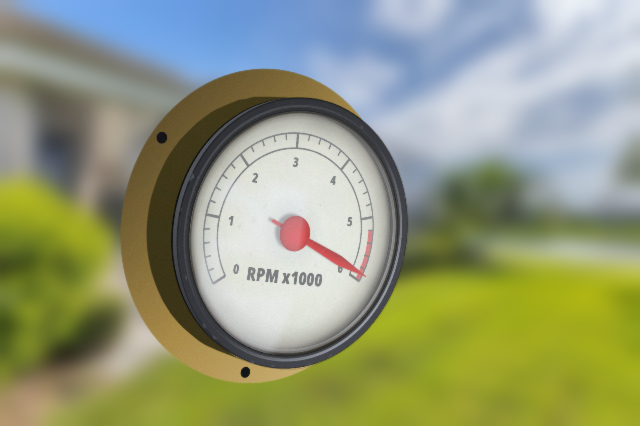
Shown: 5900
